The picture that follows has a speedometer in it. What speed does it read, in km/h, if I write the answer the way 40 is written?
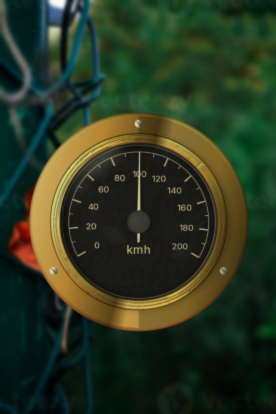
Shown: 100
